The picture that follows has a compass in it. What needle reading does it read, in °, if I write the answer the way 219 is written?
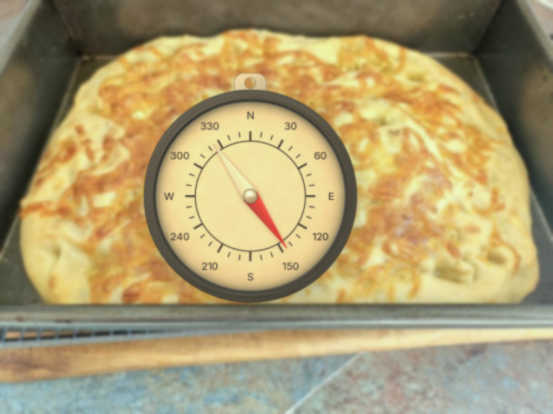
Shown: 145
